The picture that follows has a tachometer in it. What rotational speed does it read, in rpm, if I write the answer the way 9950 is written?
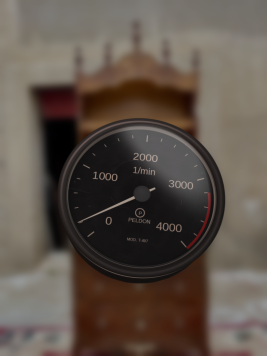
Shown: 200
